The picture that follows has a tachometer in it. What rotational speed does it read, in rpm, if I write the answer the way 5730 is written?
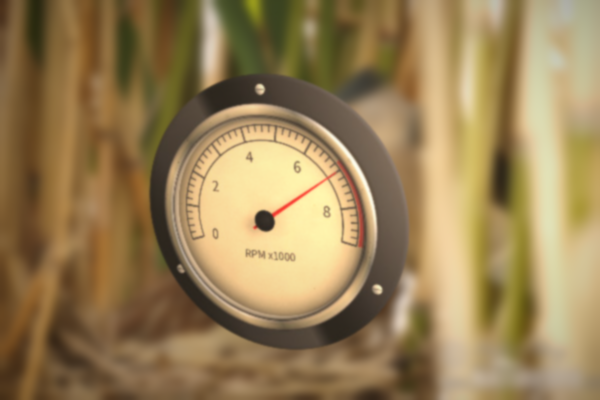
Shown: 7000
